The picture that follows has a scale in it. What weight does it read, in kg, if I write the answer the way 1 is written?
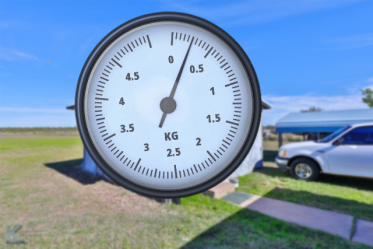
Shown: 0.25
